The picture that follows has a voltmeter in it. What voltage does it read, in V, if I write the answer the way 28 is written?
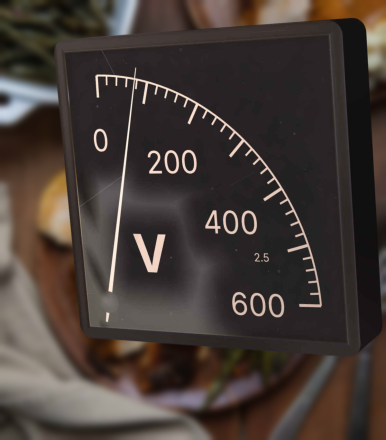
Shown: 80
